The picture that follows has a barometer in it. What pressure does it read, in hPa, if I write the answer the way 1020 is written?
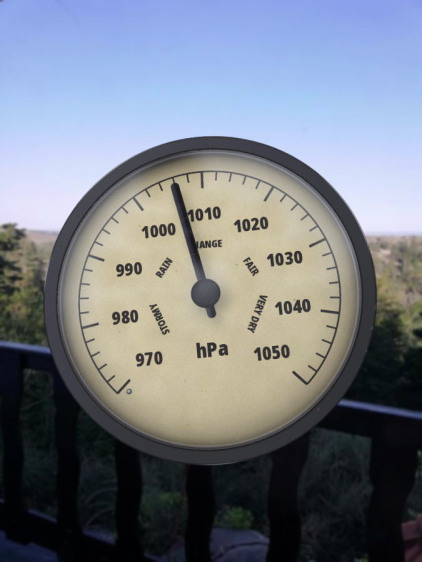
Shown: 1006
